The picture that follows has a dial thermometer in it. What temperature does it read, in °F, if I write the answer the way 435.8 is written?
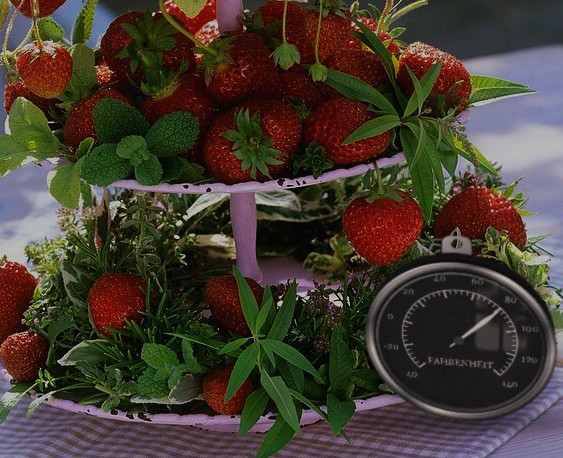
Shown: 80
